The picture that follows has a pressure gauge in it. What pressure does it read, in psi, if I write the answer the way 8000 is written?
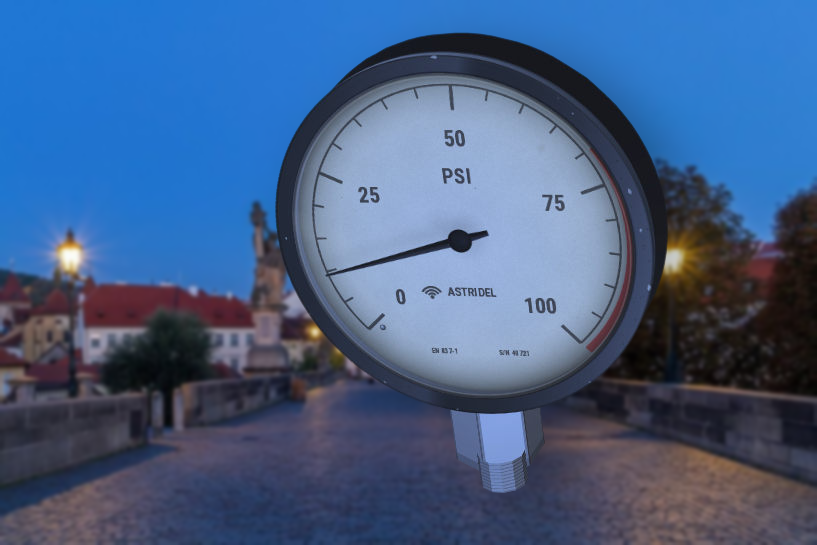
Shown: 10
